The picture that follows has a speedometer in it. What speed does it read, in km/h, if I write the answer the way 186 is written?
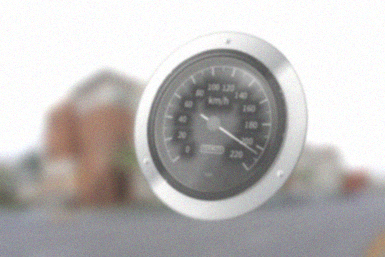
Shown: 205
